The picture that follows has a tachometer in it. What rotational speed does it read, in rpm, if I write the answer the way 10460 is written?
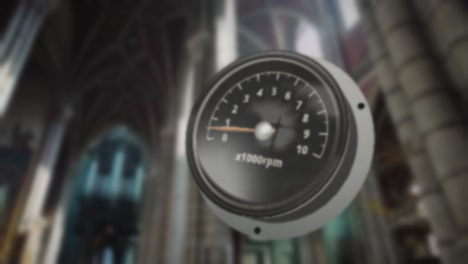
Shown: 500
